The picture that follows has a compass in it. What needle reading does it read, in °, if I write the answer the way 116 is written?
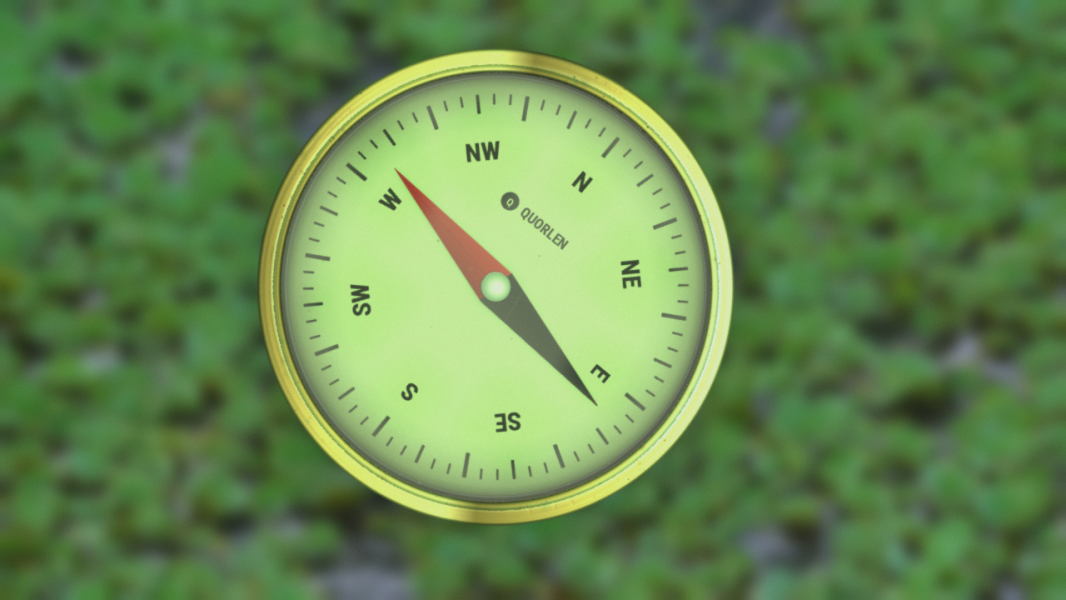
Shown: 280
